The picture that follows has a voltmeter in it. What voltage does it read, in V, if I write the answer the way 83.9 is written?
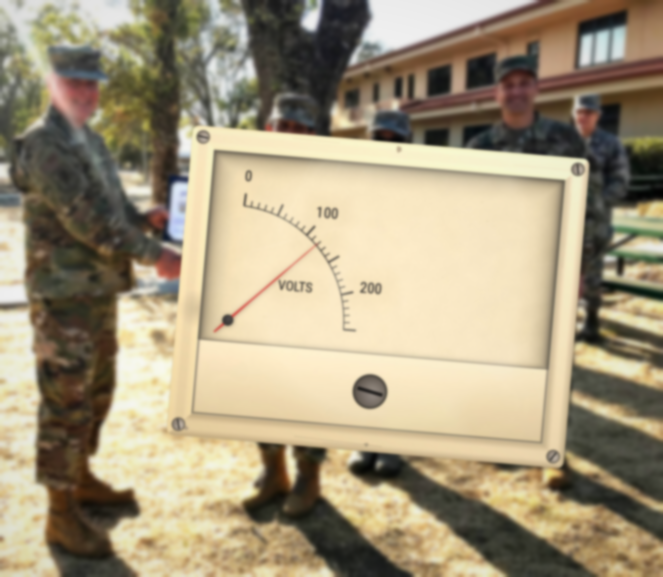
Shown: 120
